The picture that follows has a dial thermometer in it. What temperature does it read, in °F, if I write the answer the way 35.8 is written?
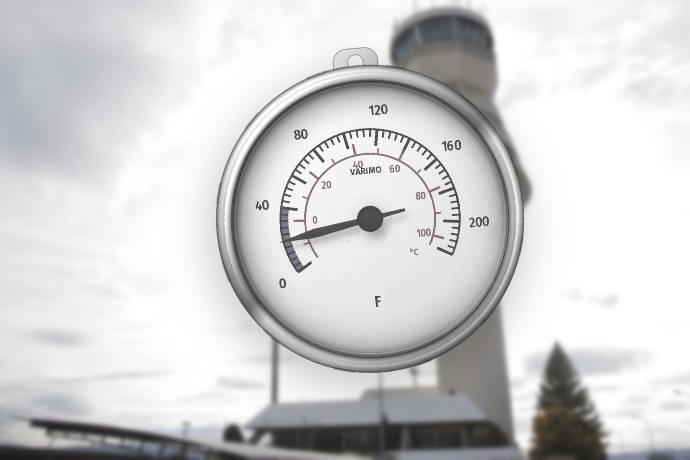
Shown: 20
